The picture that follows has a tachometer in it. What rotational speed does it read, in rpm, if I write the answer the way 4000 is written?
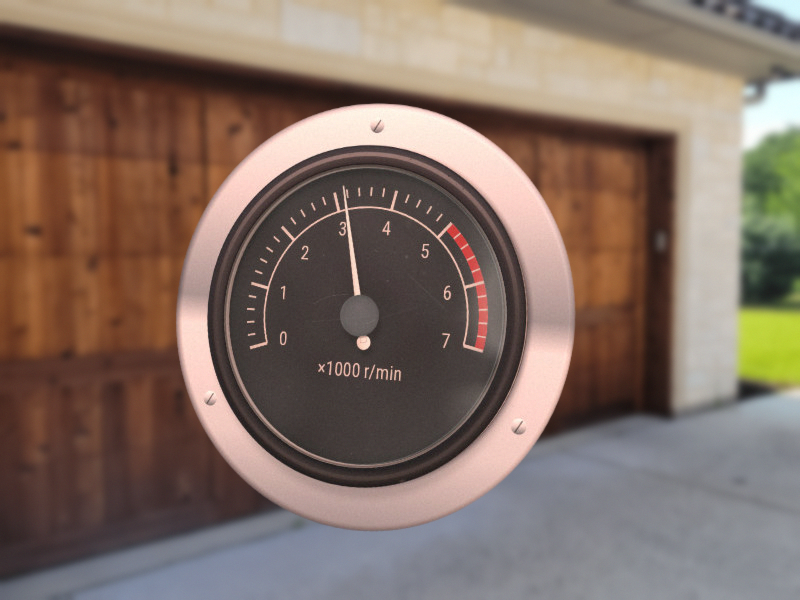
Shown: 3200
